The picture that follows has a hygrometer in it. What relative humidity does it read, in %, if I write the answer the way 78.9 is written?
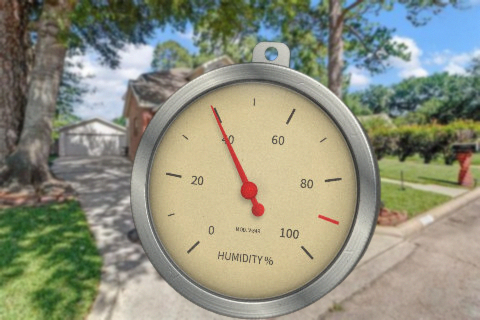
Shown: 40
